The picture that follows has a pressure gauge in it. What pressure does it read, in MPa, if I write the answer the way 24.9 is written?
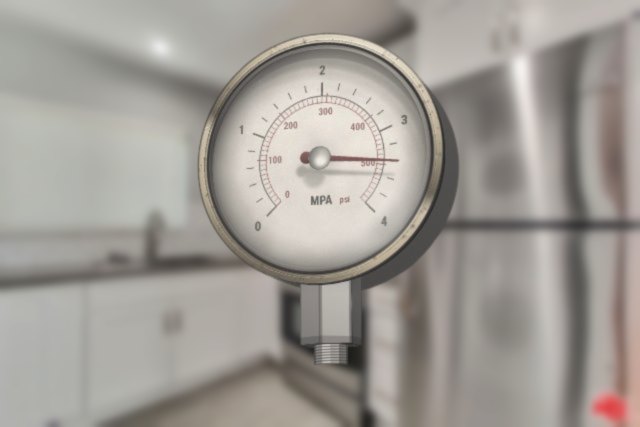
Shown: 3.4
